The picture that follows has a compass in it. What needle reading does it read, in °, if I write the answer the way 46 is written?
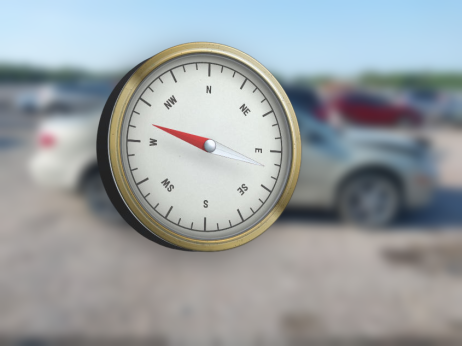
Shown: 285
